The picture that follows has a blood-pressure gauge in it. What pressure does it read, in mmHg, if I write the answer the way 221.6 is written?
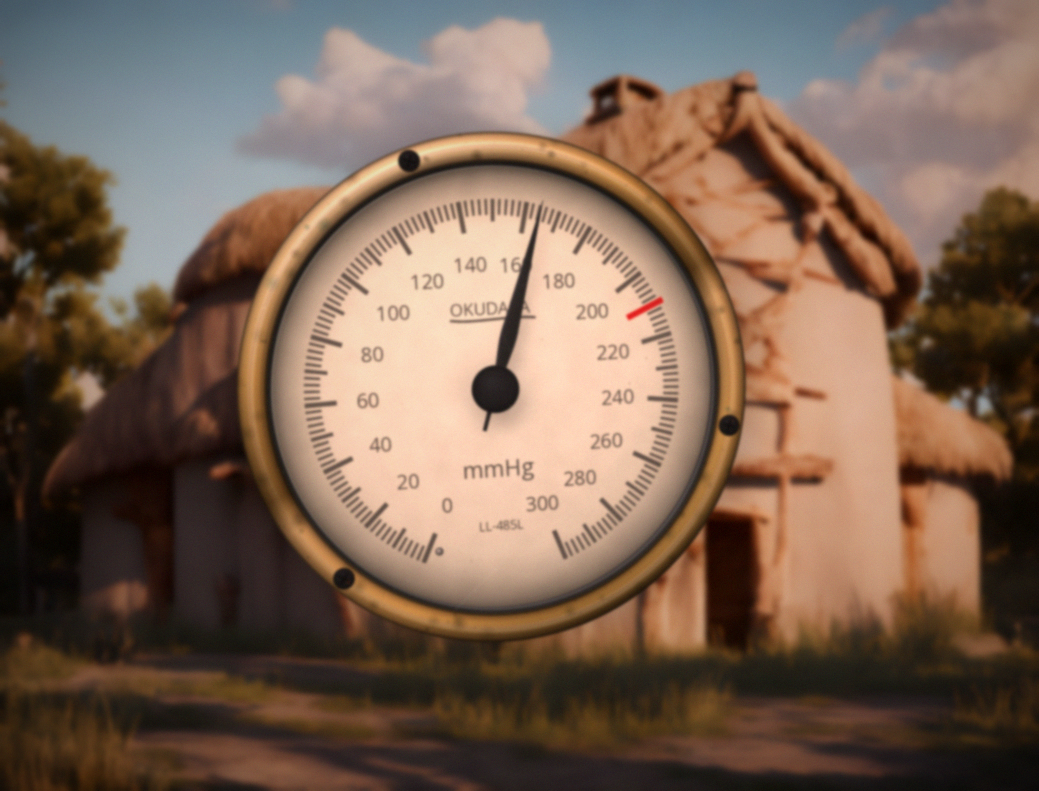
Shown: 164
